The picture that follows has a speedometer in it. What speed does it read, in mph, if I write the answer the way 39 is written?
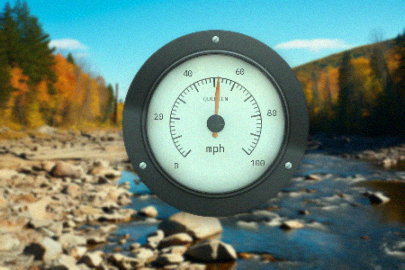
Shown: 52
